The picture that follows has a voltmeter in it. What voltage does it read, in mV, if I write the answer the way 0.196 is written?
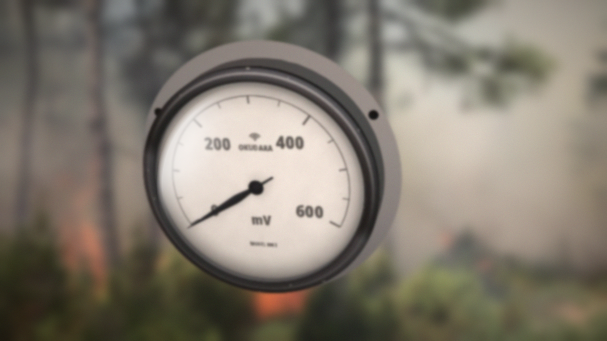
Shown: 0
